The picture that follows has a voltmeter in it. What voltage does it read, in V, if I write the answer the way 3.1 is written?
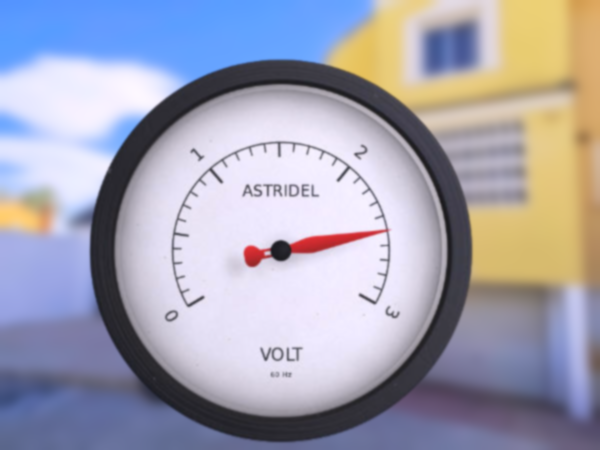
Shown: 2.5
